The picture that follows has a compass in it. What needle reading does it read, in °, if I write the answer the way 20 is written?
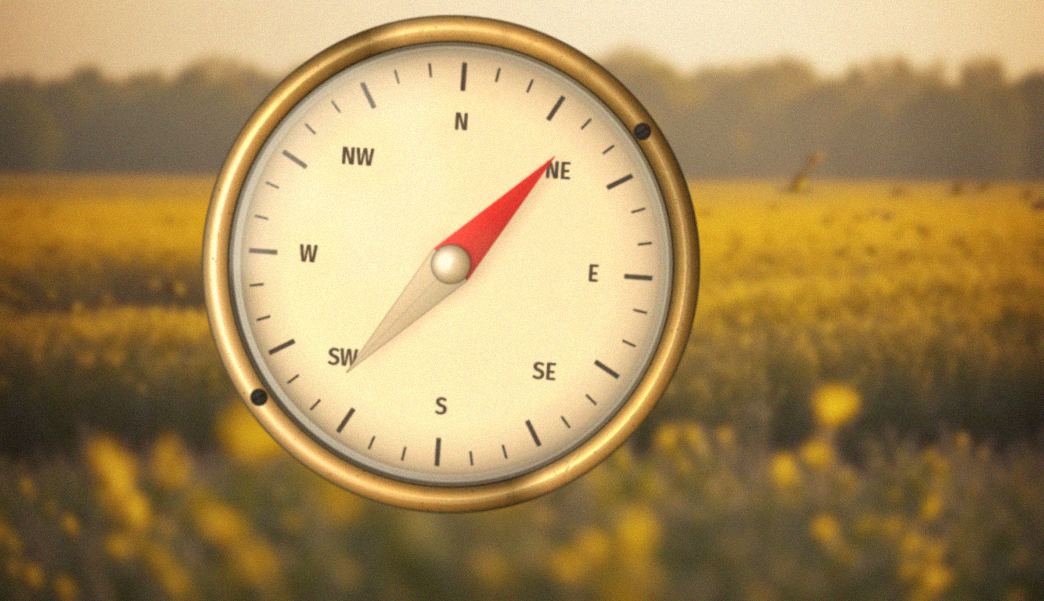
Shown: 40
